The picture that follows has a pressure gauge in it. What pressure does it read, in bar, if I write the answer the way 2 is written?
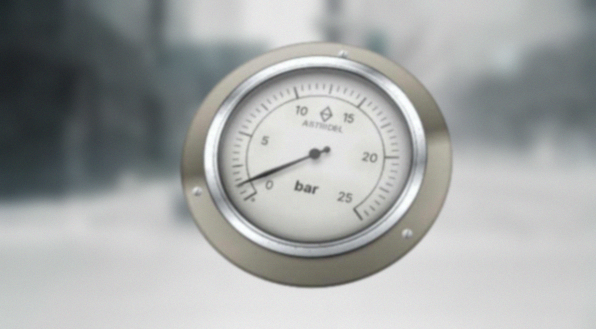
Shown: 1
